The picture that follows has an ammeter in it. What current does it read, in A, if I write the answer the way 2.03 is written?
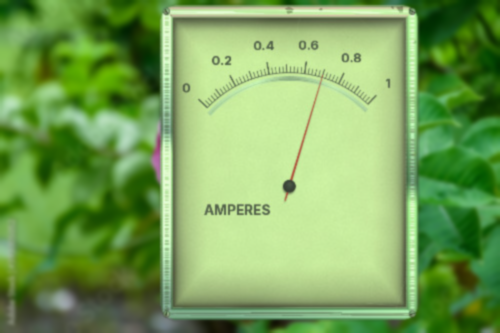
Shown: 0.7
